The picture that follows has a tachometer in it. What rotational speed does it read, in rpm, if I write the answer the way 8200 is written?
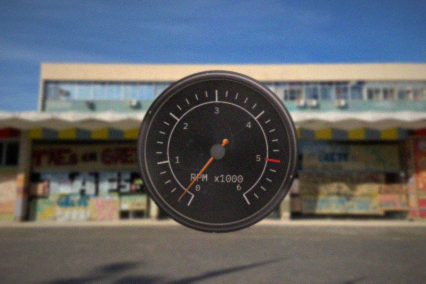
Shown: 200
